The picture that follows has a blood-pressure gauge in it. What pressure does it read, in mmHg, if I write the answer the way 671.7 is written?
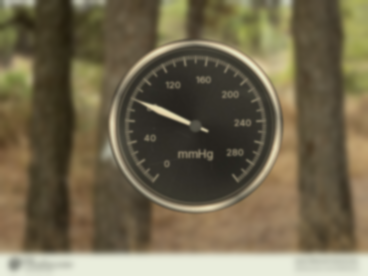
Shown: 80
